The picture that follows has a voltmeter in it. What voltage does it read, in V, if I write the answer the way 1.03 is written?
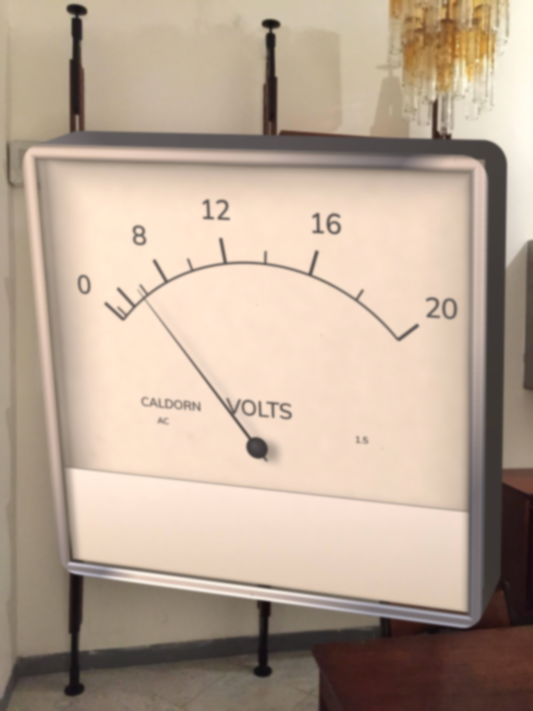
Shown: 6
